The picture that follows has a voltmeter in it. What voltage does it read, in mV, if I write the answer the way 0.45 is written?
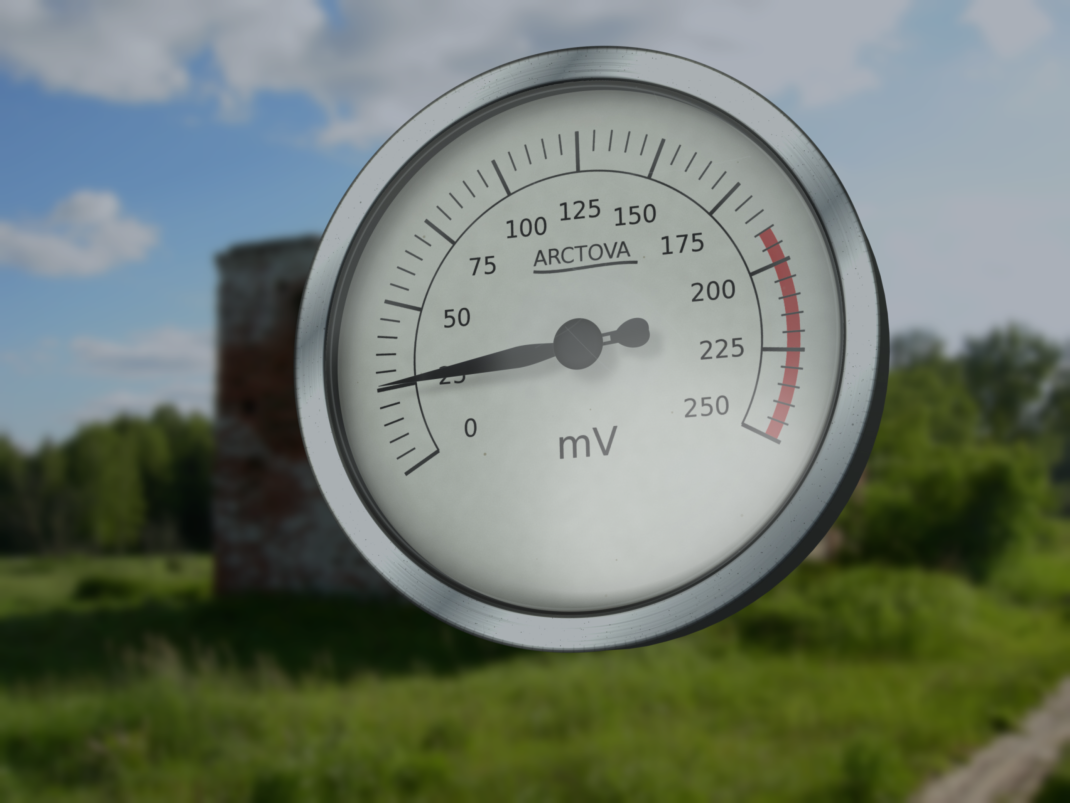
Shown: 25
